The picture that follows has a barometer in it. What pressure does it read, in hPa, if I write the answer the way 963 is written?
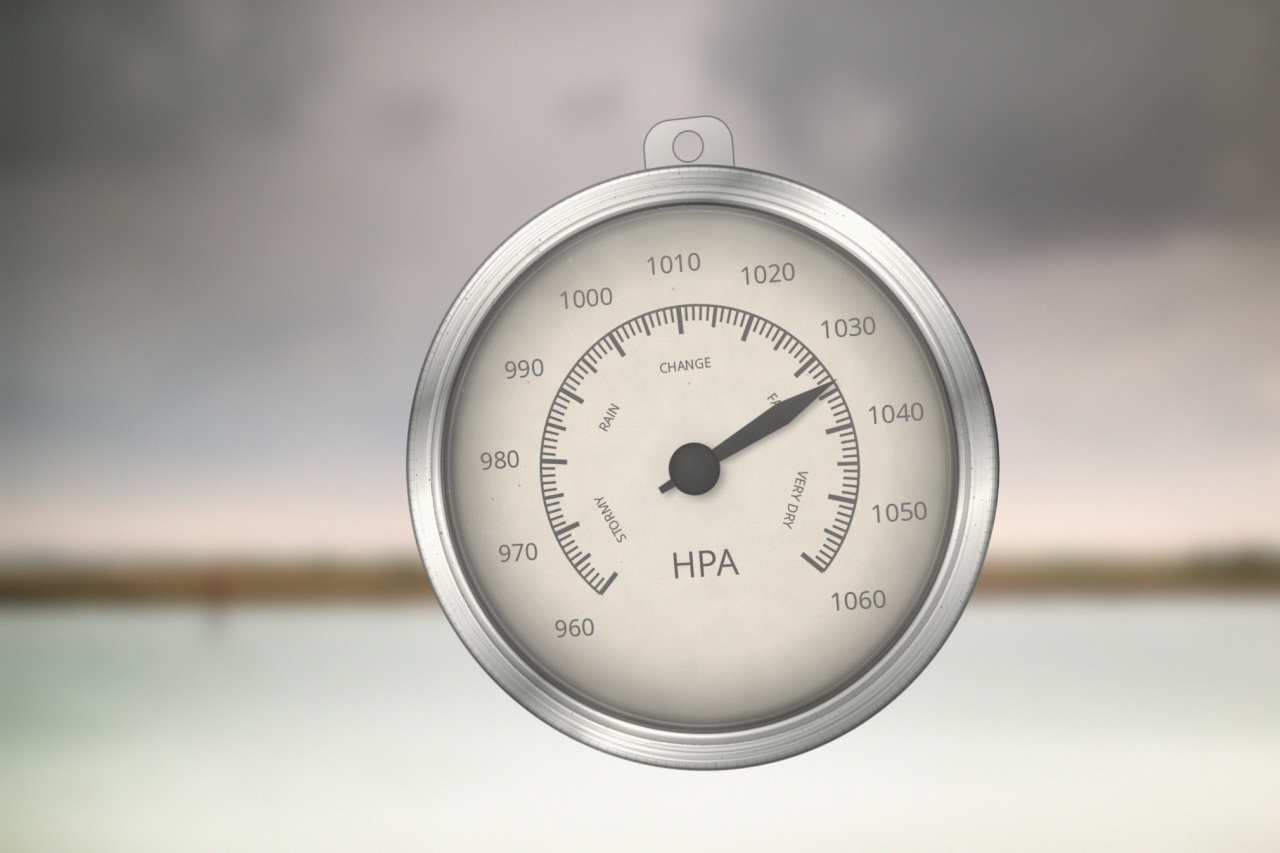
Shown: 1034
